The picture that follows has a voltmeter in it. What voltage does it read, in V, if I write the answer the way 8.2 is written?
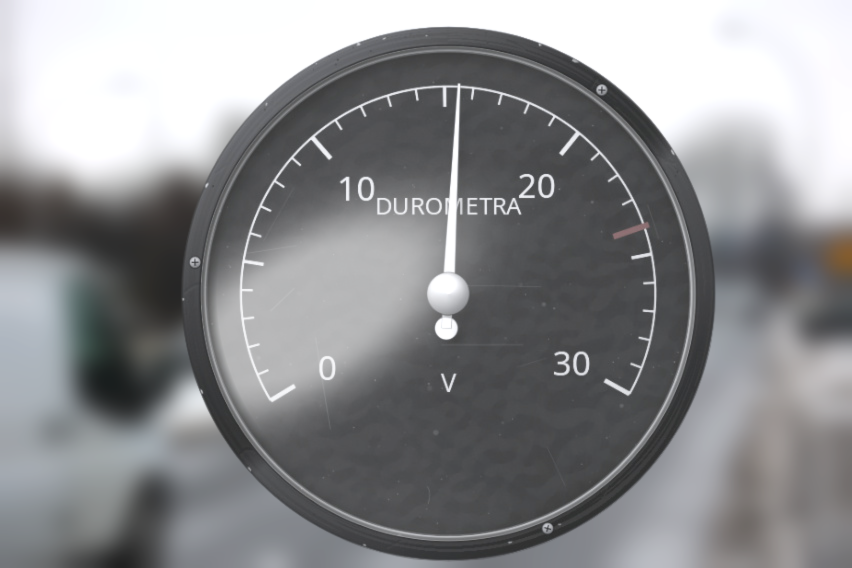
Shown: 15.5
